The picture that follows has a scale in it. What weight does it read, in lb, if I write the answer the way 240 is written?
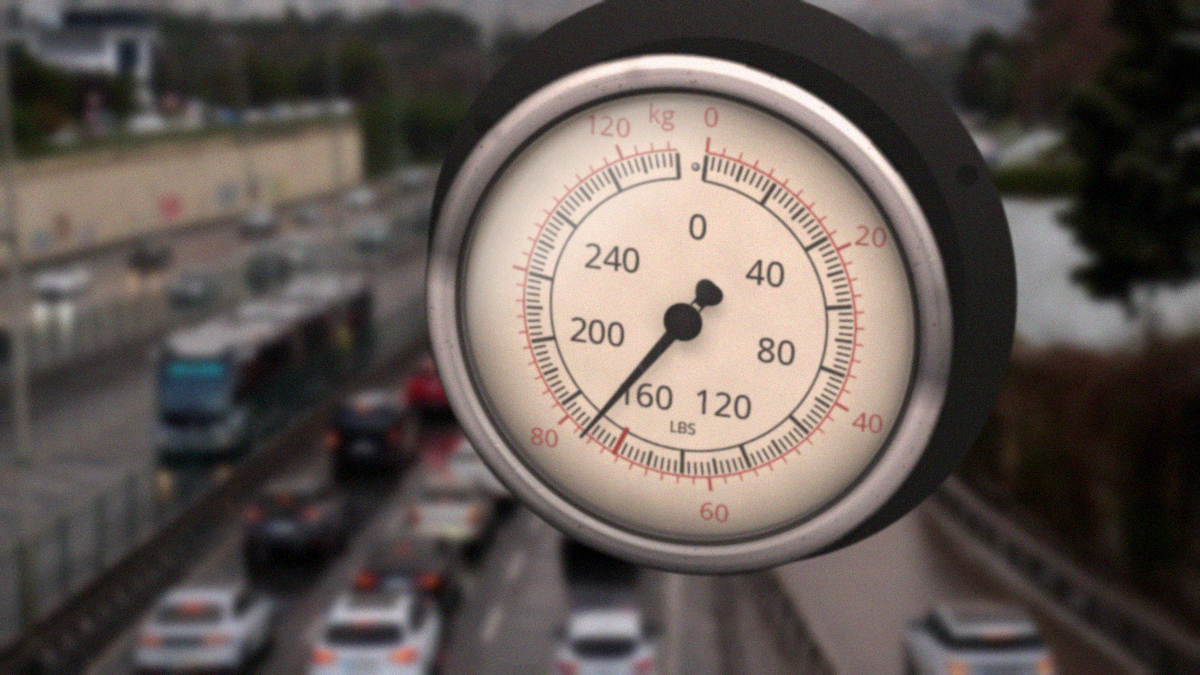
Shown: 170
